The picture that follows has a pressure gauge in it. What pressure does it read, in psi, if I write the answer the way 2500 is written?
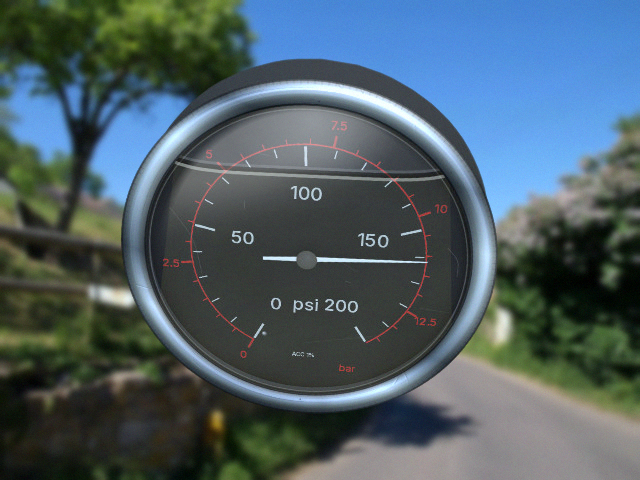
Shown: 160
